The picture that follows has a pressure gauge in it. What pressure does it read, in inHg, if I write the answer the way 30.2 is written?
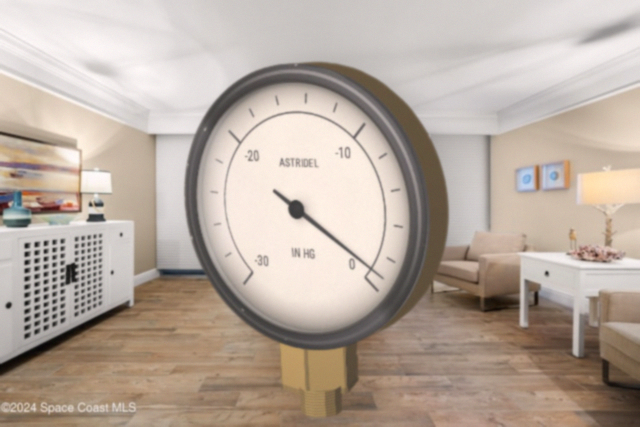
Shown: -1
